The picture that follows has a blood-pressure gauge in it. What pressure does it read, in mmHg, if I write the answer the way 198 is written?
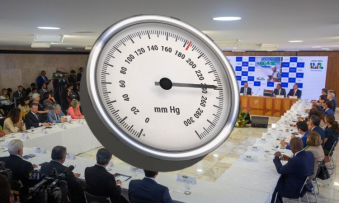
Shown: 240
